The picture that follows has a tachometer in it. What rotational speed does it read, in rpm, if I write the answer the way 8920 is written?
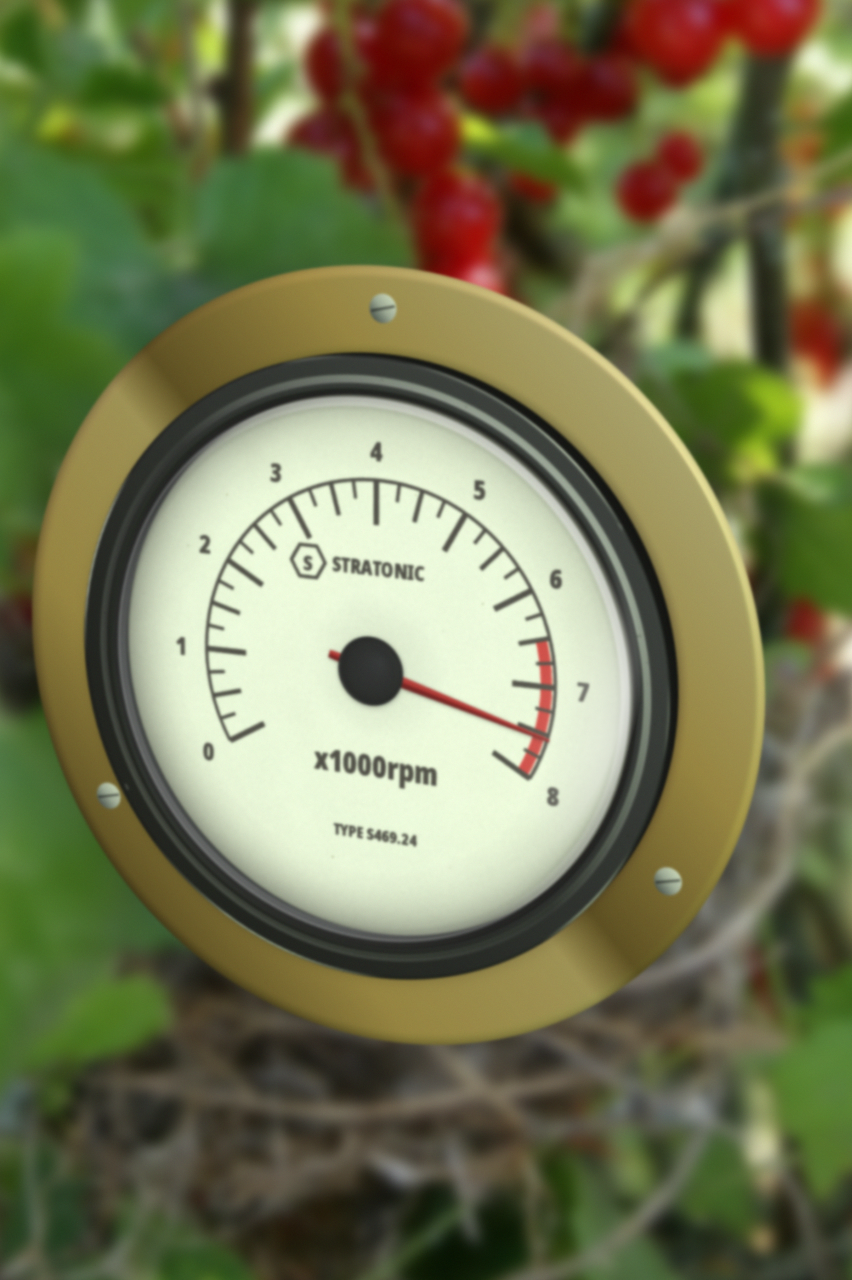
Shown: 7500
